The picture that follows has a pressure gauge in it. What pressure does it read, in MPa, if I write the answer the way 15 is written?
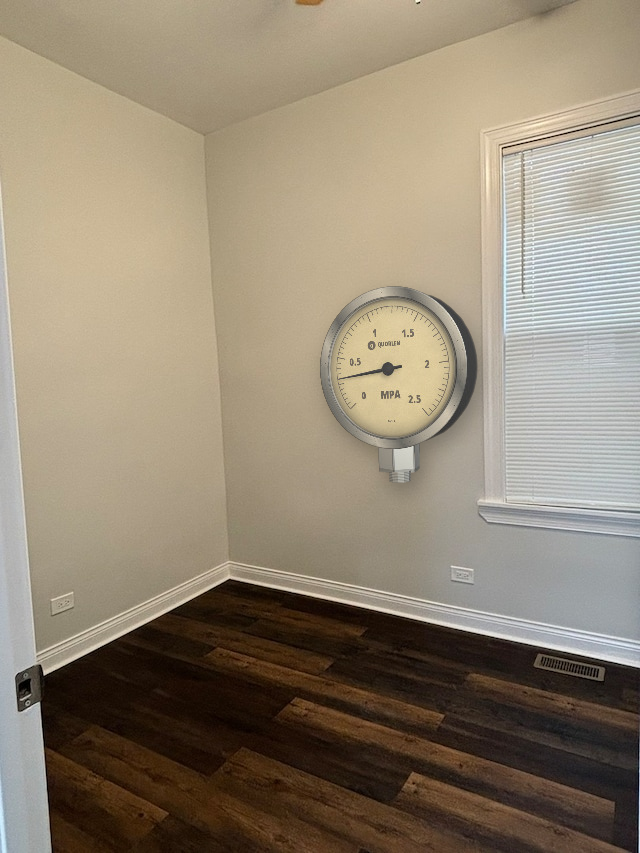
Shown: 0.3
